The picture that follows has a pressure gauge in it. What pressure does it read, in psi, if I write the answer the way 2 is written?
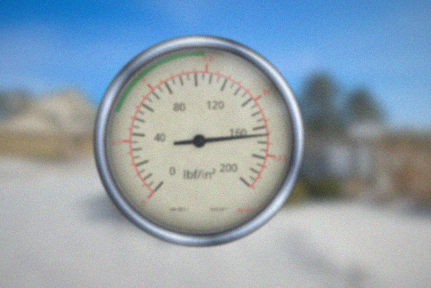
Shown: 165
